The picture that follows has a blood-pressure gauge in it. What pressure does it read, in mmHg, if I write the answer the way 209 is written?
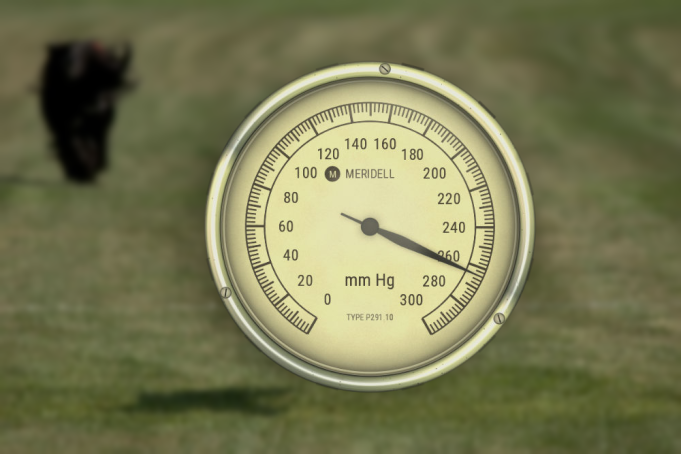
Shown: 264
